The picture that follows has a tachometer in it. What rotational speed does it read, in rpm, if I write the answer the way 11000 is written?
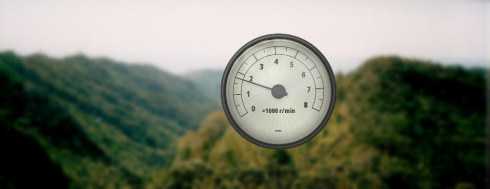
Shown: 1750
